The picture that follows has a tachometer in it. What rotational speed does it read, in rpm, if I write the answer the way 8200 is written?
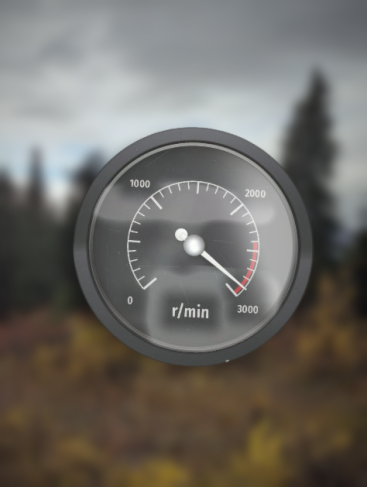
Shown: 2900
